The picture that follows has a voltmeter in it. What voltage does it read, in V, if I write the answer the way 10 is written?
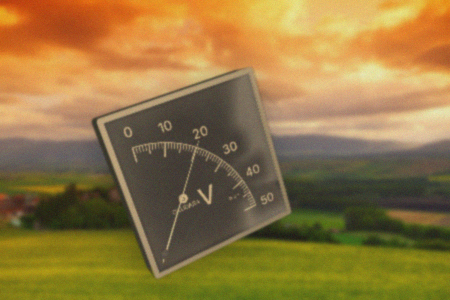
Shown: 20
